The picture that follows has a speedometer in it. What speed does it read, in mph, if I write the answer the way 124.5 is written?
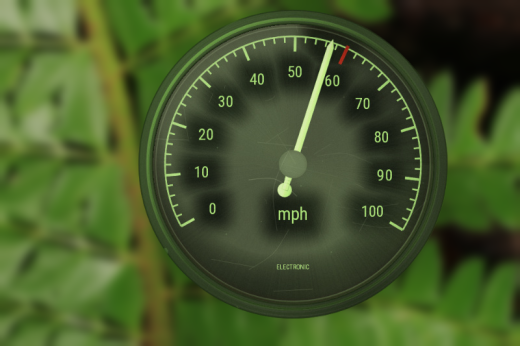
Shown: 57
